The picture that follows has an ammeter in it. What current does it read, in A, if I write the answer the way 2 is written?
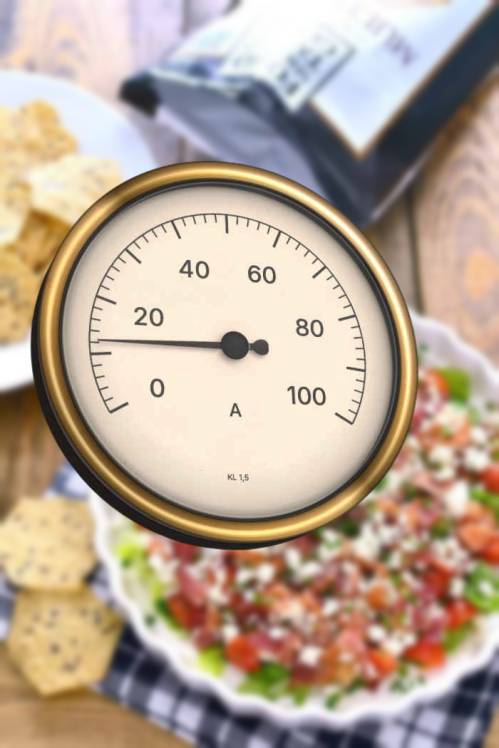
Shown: 12
